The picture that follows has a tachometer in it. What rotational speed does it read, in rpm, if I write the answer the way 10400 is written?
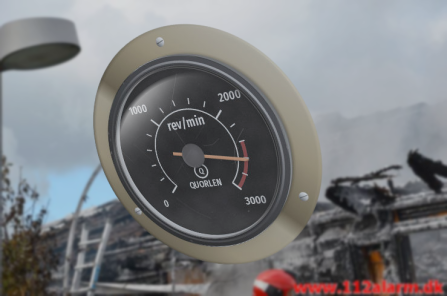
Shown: 2600
